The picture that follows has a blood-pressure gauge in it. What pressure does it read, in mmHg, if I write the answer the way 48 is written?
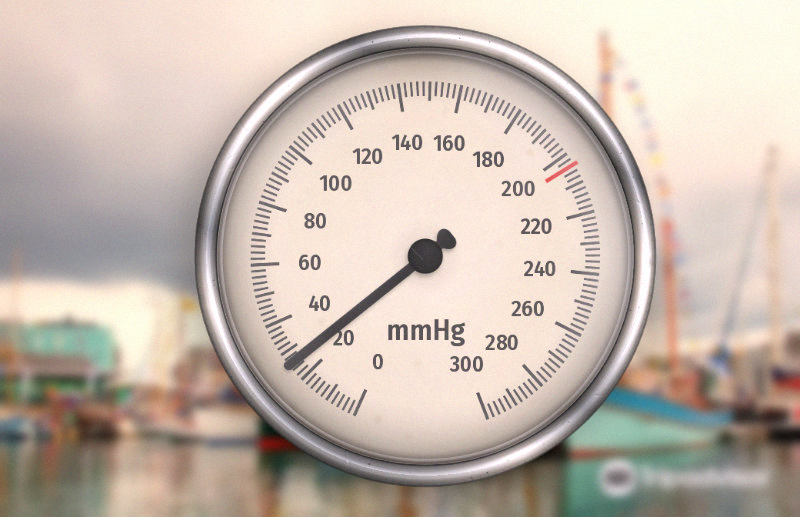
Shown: 26
